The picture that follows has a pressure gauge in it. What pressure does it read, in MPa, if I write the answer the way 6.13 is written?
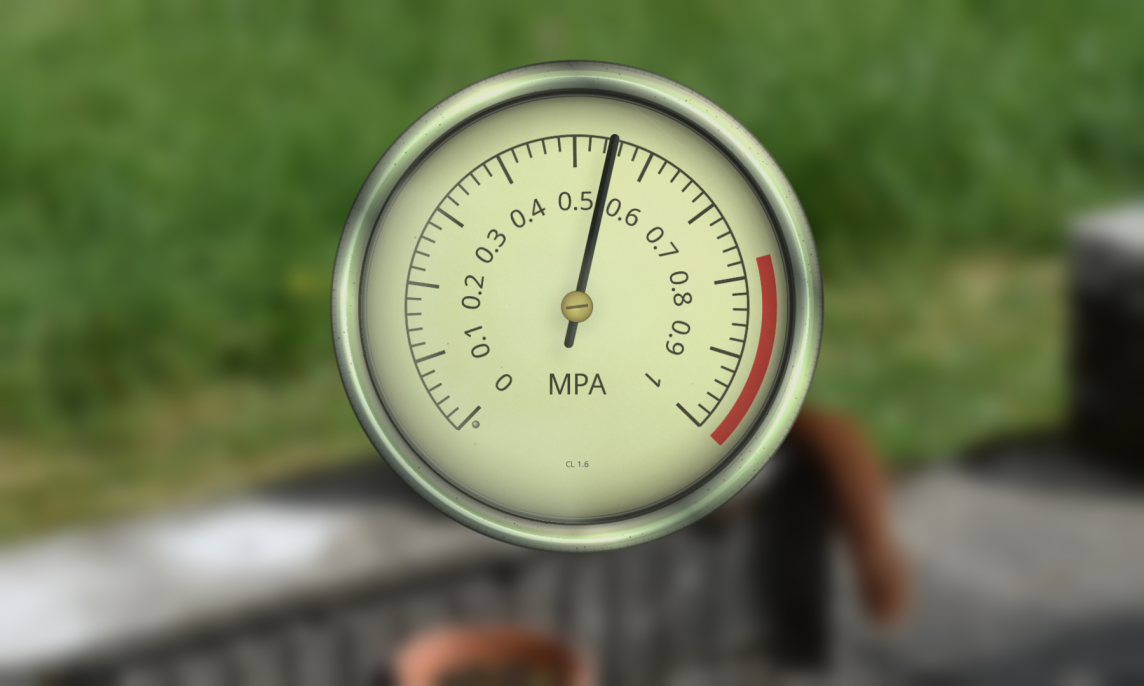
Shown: 0.55
